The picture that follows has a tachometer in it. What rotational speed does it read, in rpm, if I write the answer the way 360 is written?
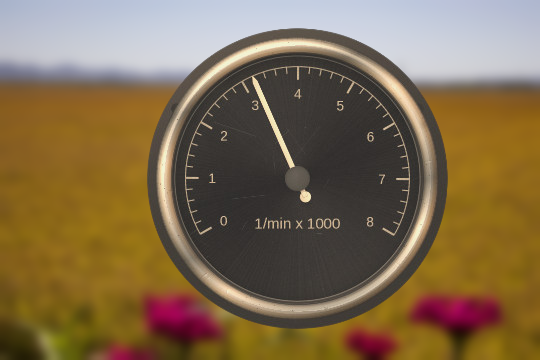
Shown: 3200
